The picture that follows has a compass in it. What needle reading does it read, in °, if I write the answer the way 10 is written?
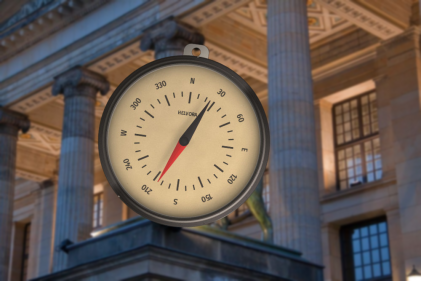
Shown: 205
